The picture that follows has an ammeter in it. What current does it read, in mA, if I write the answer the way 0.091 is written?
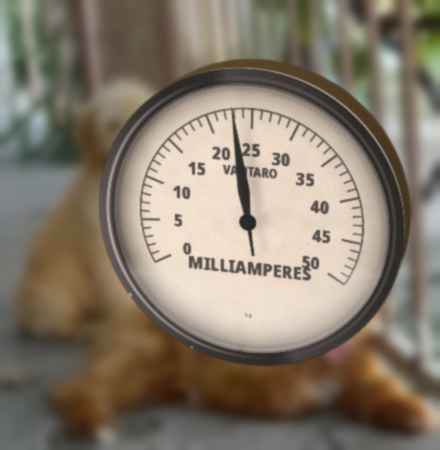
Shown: 23
